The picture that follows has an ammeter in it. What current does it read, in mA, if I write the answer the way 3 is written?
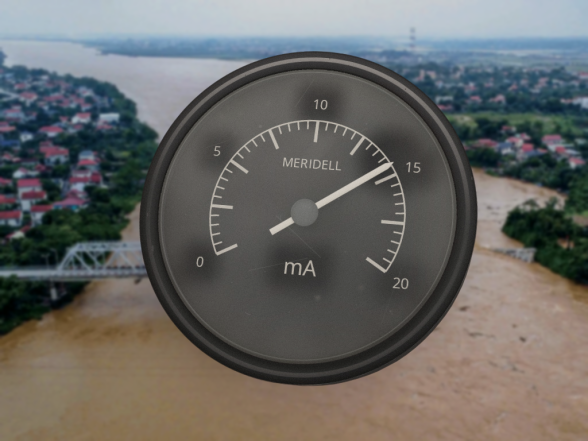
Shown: 14.5
